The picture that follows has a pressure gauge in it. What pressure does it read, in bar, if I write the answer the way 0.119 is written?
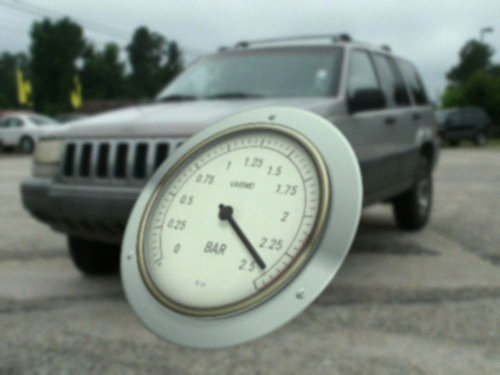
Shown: 2.4
